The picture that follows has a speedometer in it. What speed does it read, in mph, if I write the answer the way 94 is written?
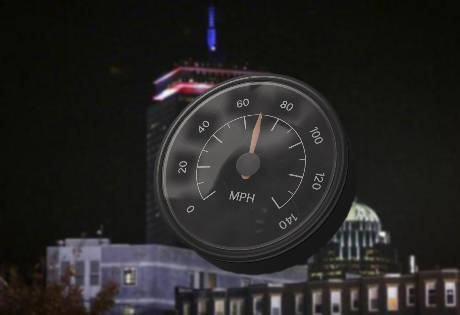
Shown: 70
